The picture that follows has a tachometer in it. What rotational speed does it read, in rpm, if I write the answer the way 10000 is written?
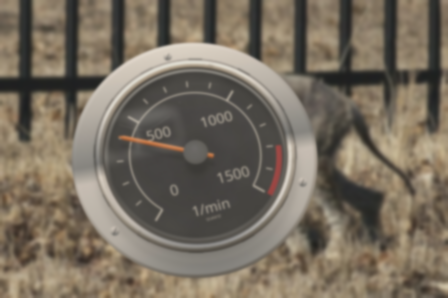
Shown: 400
